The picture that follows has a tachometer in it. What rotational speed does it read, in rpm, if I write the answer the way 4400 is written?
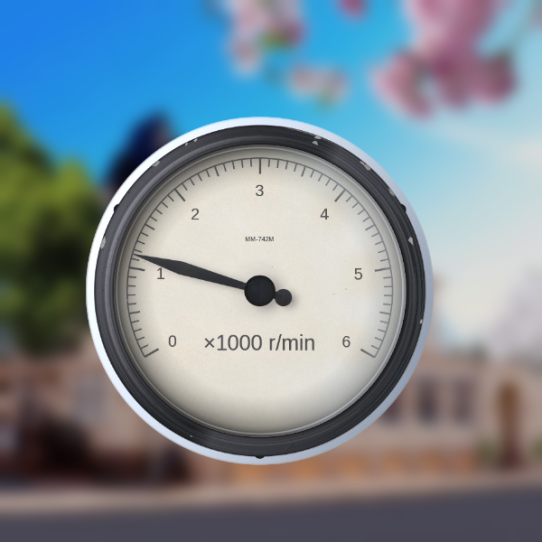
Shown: 1150
